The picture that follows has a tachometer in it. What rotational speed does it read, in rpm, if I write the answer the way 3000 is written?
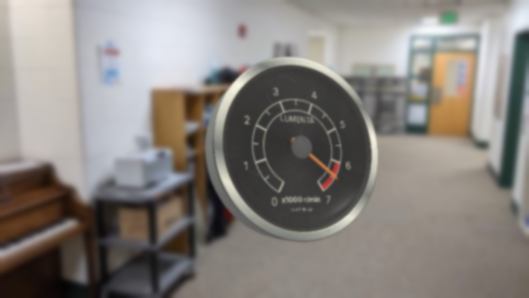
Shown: 6500
